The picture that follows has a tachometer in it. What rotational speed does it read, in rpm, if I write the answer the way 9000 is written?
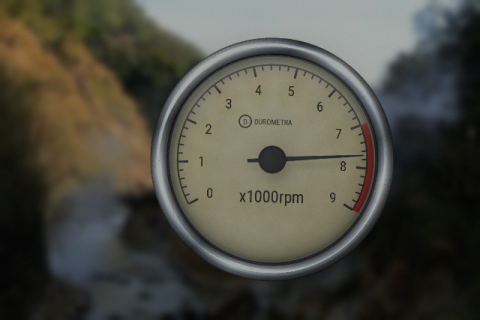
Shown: 7700
